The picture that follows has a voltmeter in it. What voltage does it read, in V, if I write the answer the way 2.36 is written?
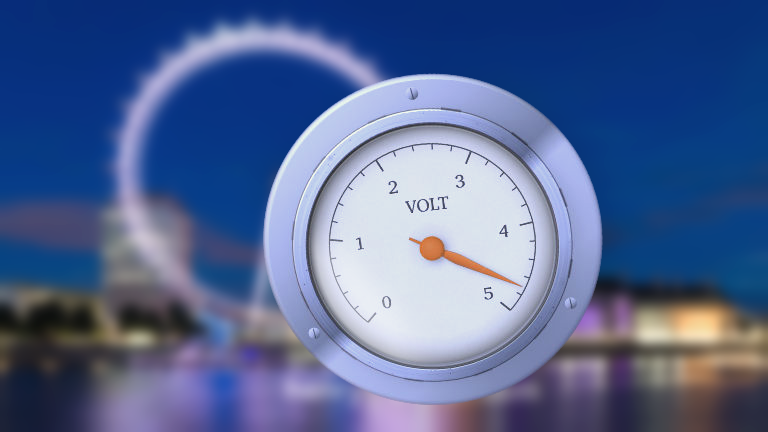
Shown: 4.7
